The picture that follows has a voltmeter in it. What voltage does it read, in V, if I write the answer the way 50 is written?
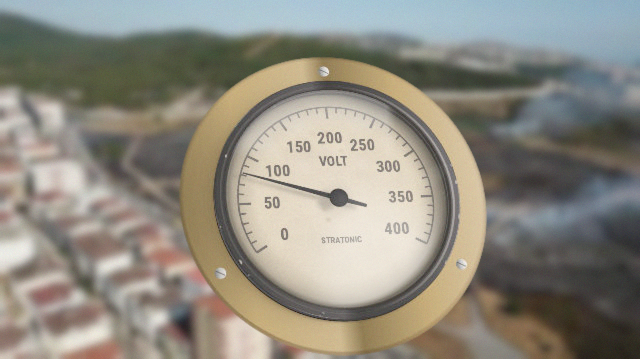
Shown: 80
